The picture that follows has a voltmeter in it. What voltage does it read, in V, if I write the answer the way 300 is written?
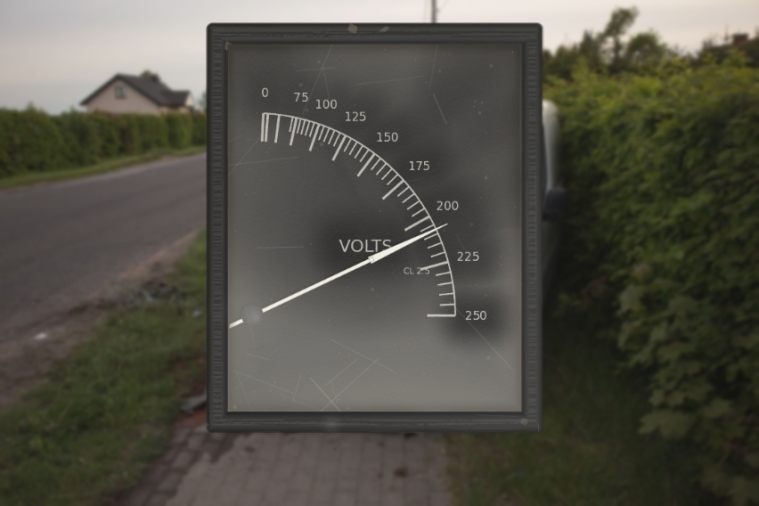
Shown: 207.5
